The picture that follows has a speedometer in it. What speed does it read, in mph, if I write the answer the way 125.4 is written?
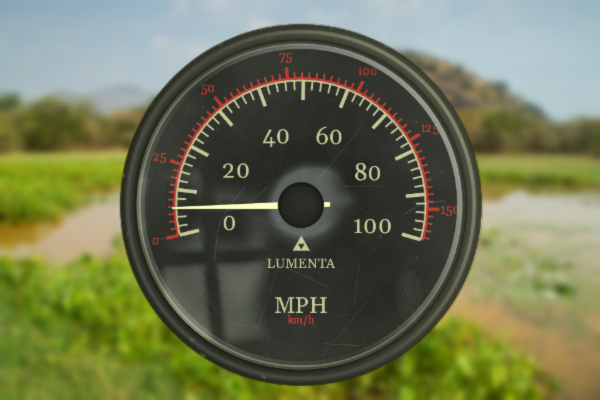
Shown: 6
